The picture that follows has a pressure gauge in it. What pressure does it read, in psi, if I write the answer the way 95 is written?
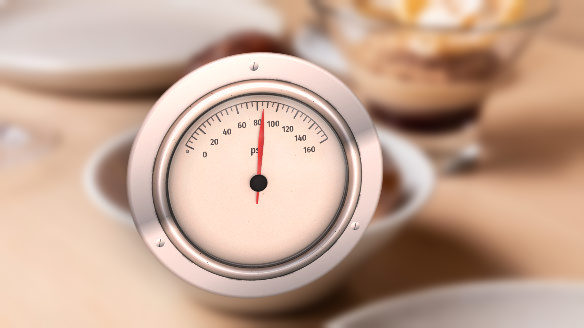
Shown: 85
